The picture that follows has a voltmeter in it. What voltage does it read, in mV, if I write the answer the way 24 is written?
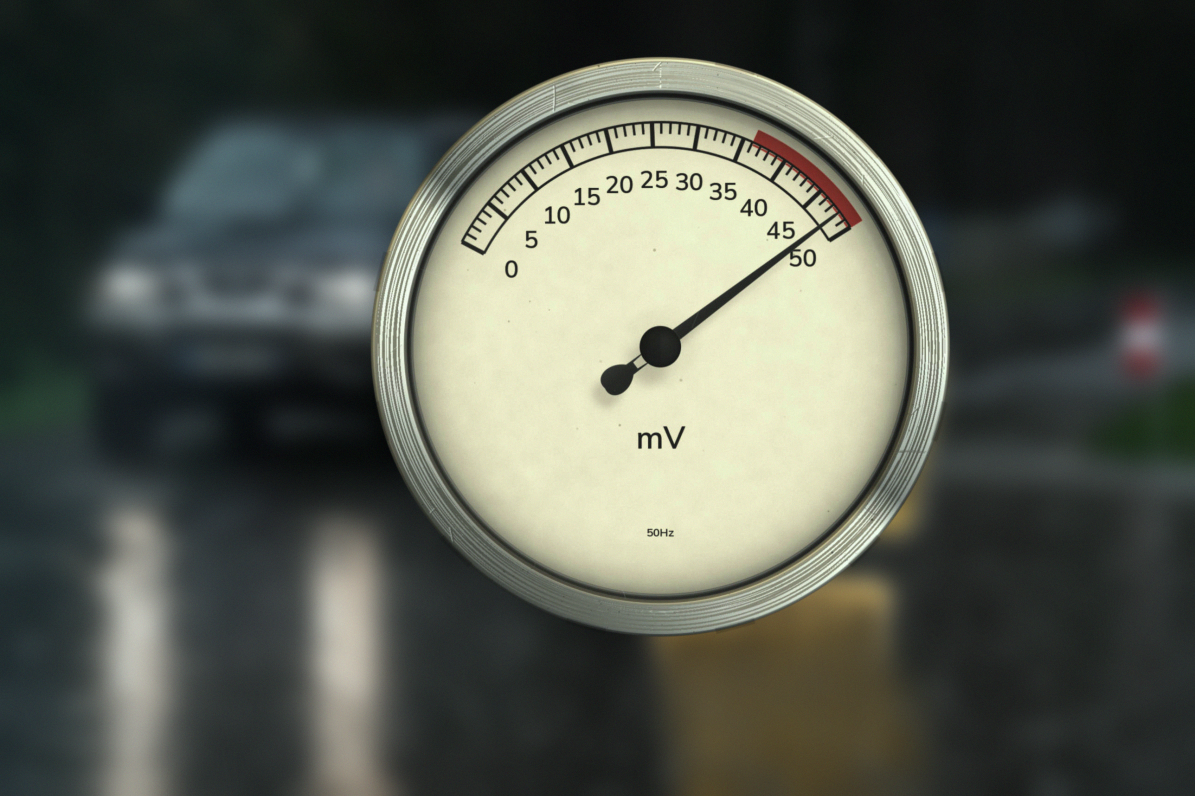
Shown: 48
